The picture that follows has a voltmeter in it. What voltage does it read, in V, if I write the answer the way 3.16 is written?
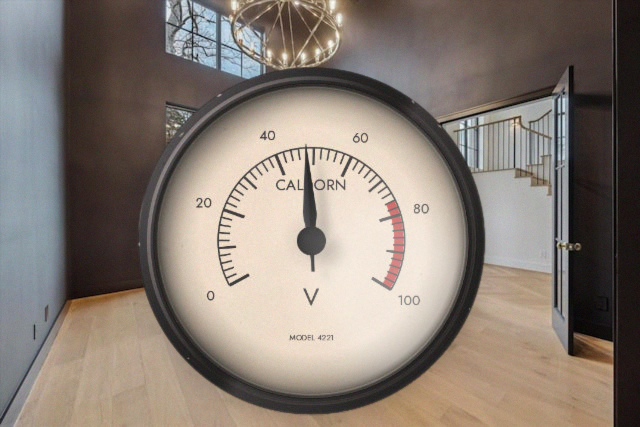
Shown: 48
